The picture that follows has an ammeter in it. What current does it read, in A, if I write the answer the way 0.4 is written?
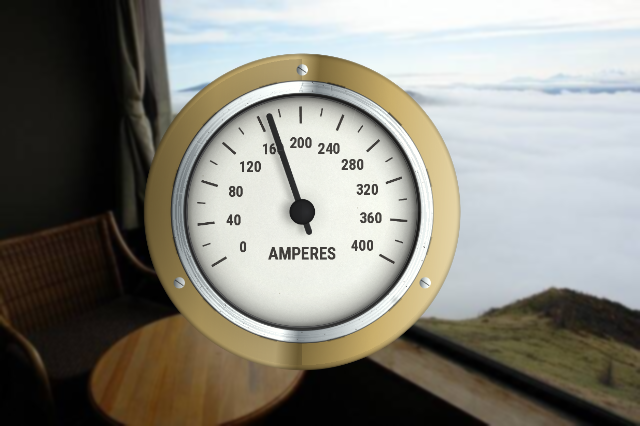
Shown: 170
